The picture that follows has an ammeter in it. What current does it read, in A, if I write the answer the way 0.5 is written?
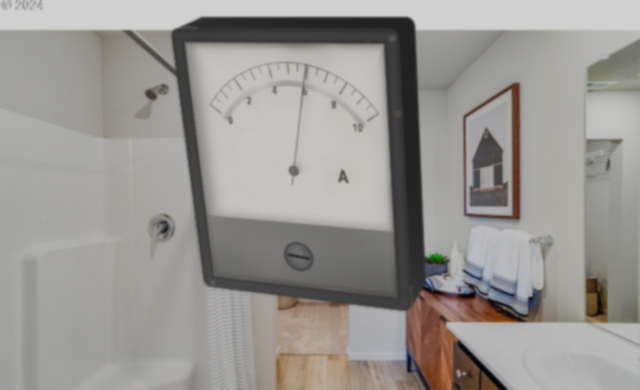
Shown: 6
